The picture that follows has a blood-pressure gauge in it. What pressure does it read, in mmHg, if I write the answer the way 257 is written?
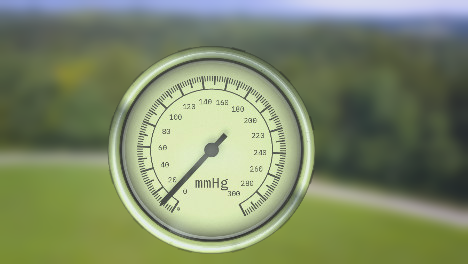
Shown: 10
